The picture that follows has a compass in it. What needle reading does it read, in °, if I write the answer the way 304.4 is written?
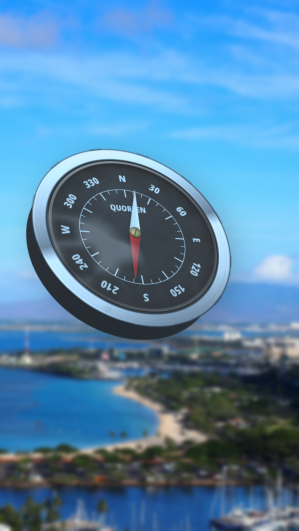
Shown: 190
